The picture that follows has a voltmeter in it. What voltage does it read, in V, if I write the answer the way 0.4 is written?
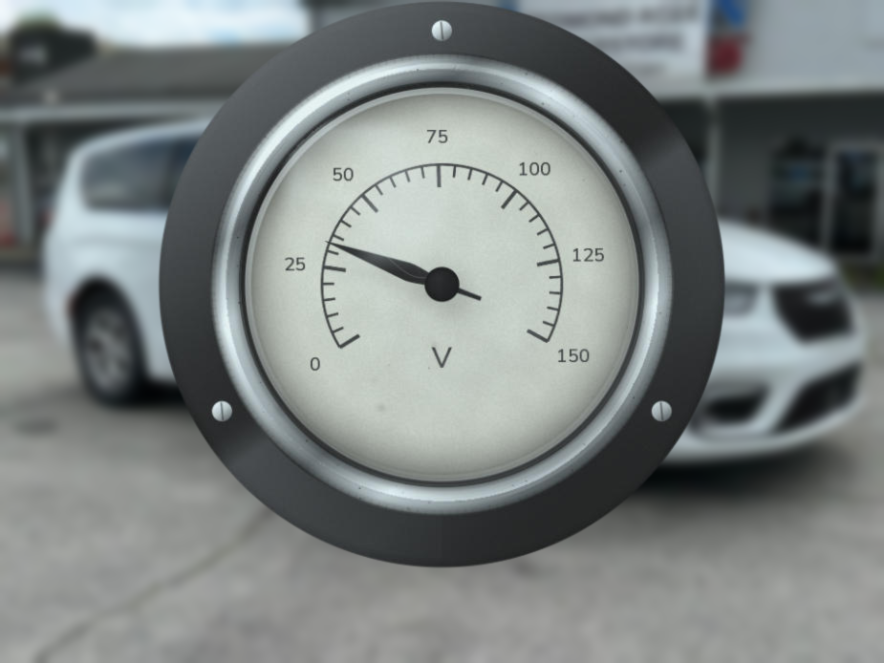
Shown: 32.5
